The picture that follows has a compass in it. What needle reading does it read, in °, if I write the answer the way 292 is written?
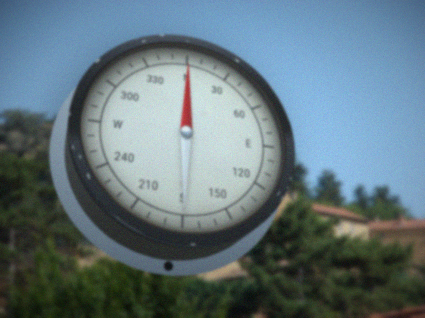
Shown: 0
